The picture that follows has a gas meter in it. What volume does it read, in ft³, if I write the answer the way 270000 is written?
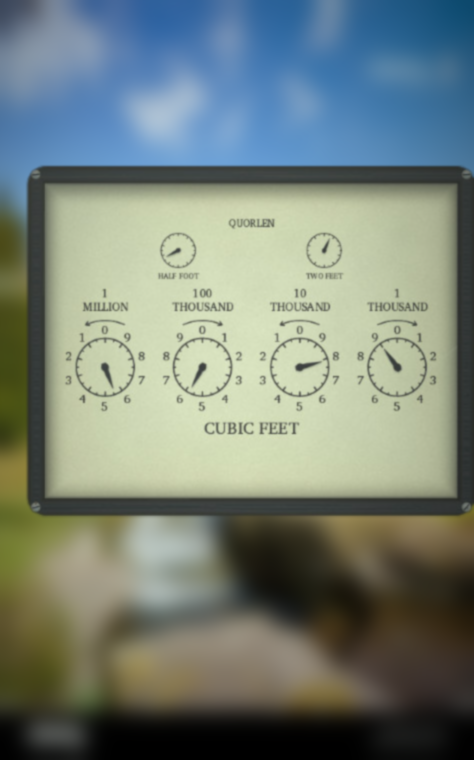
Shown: 557900
